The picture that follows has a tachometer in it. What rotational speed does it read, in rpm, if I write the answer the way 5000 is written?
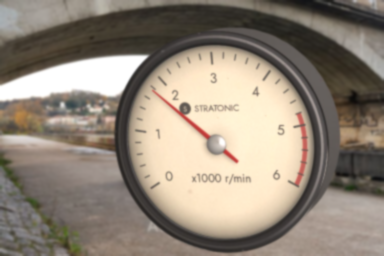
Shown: 1800
